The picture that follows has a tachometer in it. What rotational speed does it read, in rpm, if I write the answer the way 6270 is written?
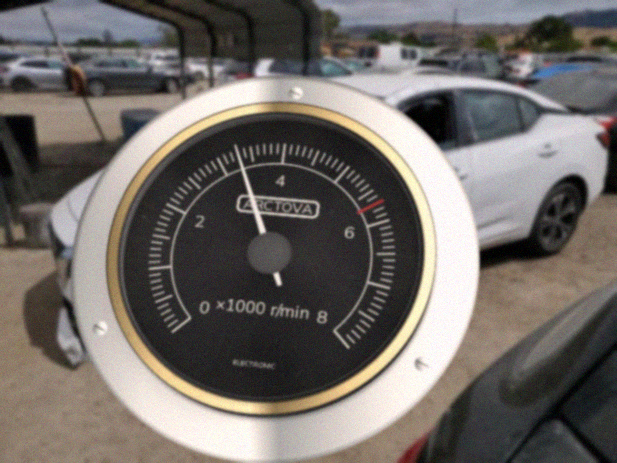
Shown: 3300
